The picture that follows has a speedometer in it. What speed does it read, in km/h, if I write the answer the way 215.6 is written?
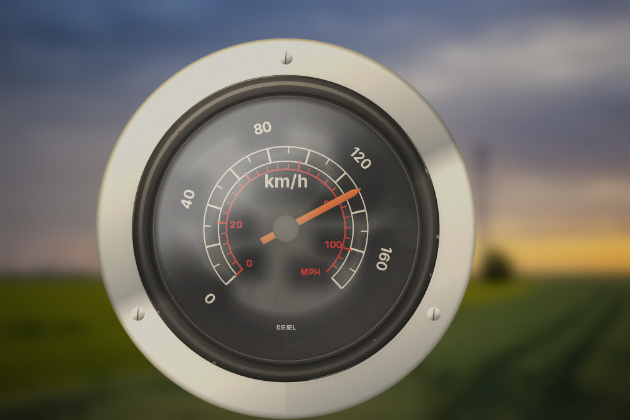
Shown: 130
